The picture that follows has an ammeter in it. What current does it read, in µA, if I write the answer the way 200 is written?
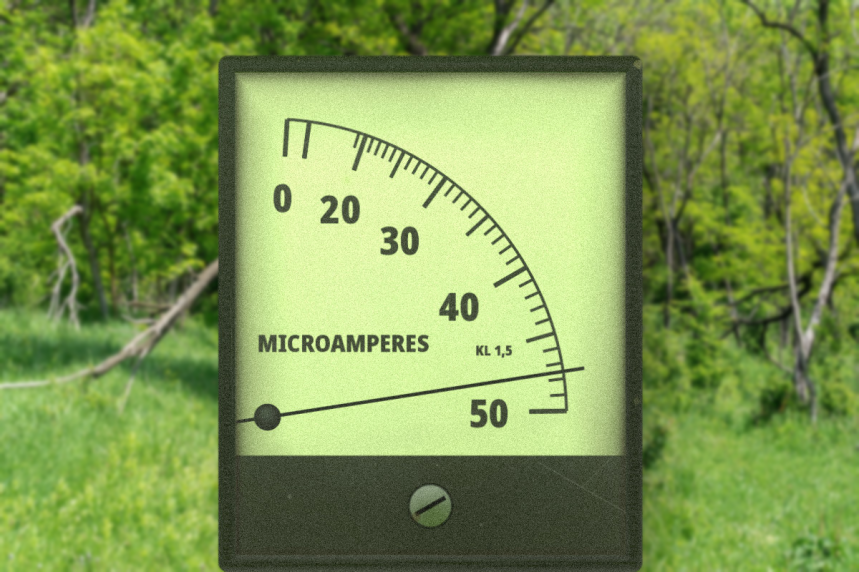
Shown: 47.5
